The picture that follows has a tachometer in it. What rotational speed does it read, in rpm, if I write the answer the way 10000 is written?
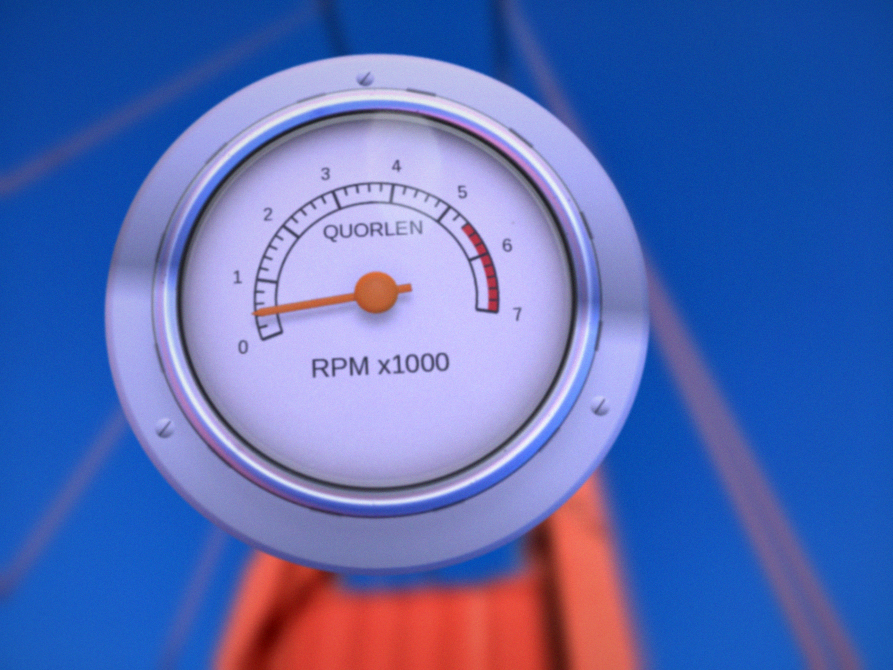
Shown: 400
